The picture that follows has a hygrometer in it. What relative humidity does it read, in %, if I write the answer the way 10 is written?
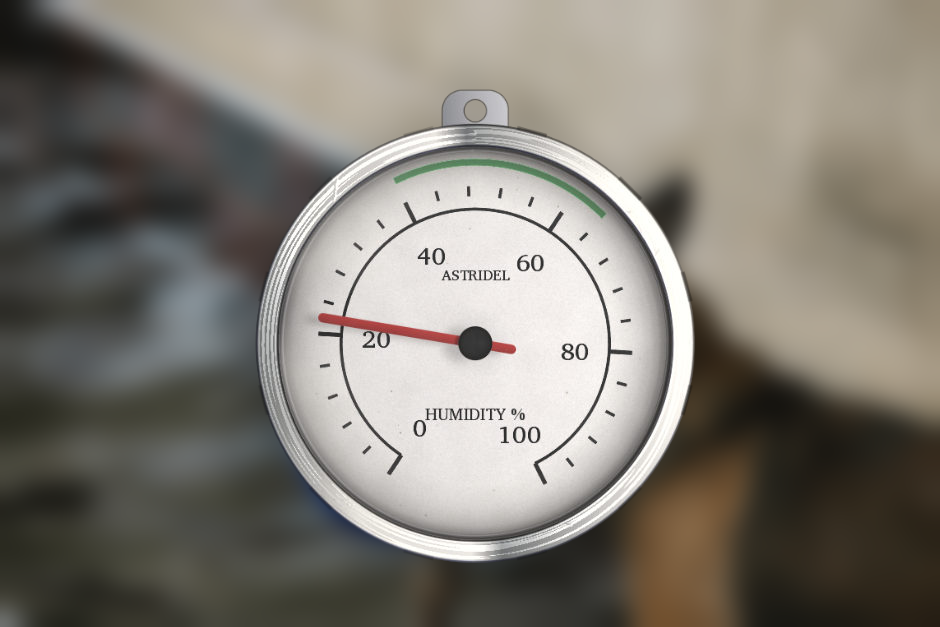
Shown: 22
